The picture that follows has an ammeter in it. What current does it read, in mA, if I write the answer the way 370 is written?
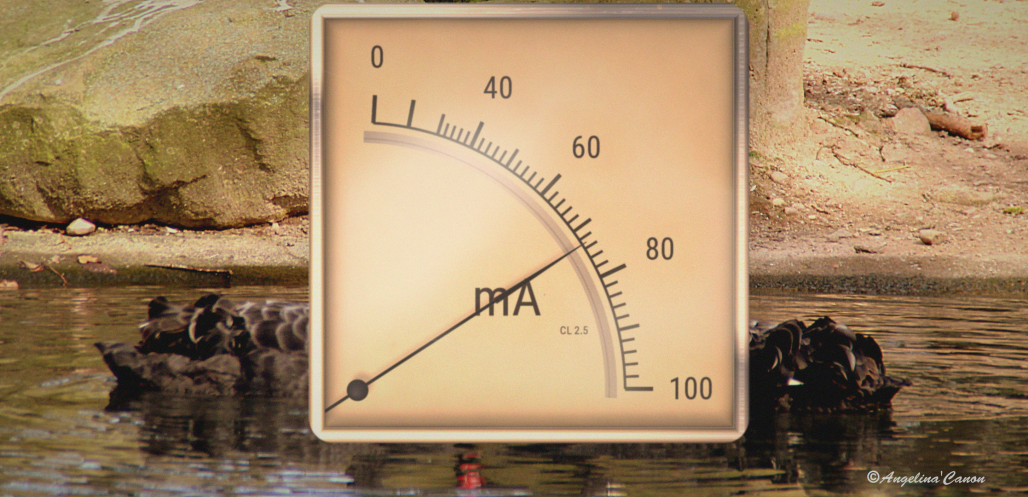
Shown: 73
